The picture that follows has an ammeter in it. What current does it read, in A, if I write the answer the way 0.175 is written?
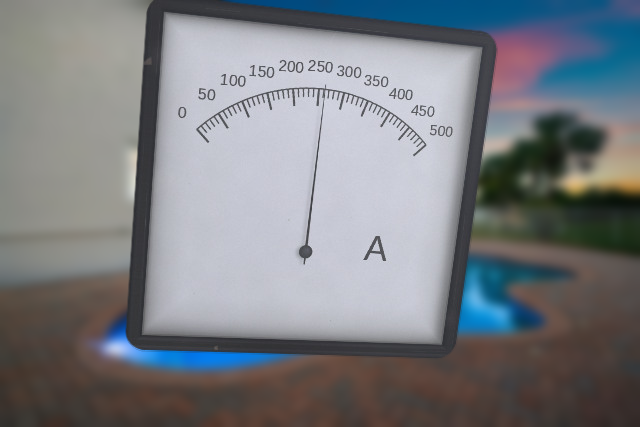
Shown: 260
